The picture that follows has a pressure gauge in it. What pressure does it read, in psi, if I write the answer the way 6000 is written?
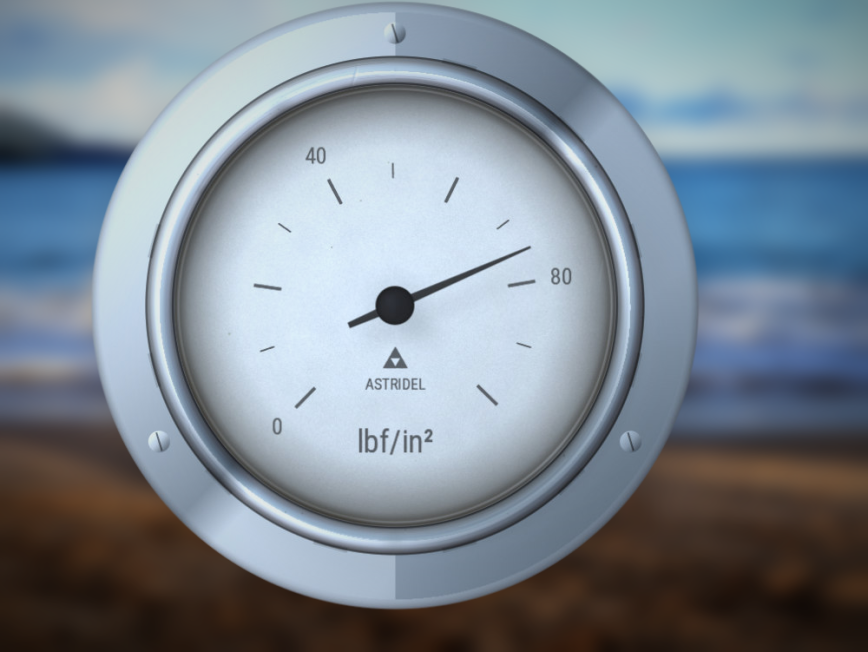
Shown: 75
